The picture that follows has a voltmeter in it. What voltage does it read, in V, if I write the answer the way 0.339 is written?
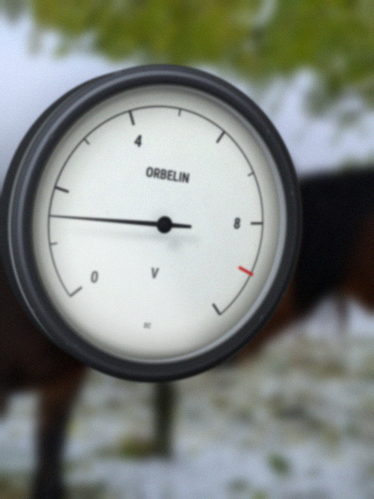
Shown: 1.5
